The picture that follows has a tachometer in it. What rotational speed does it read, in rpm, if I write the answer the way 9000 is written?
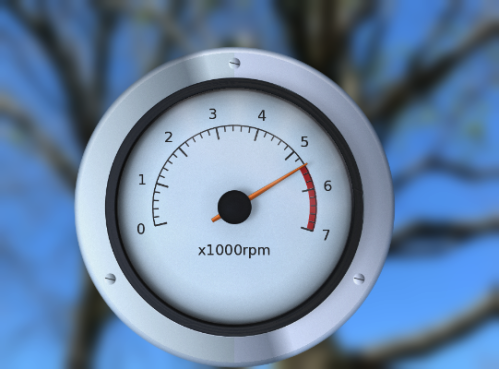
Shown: 5400
